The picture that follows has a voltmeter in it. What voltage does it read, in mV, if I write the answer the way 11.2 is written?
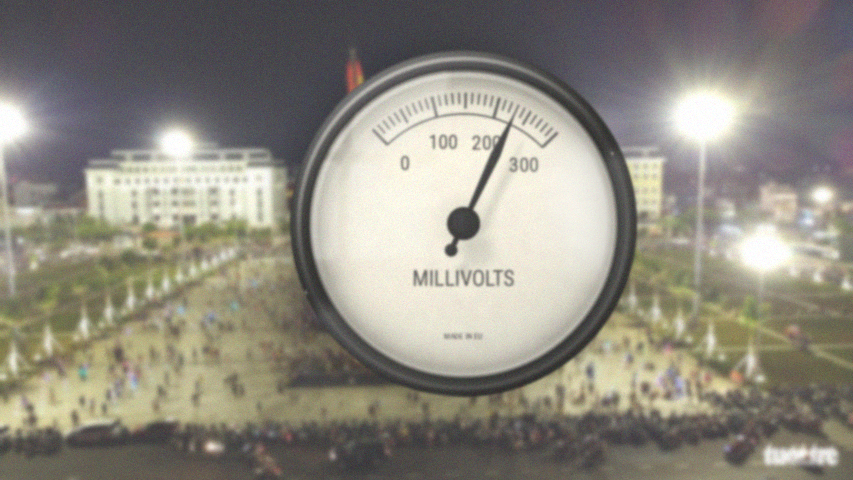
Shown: 230
